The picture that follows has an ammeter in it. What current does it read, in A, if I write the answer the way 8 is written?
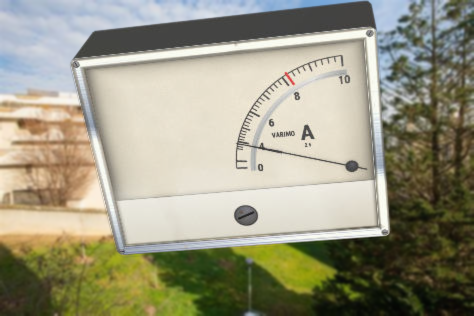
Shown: 4
